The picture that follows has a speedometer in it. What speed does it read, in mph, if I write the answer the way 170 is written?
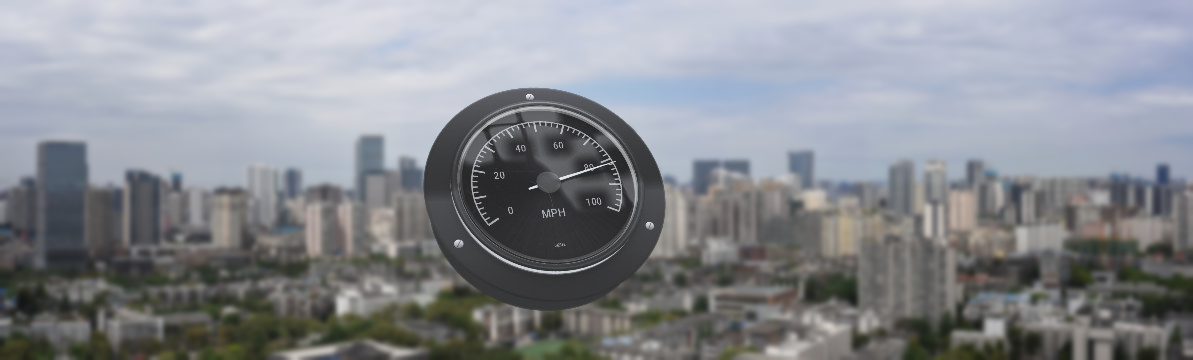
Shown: 82
